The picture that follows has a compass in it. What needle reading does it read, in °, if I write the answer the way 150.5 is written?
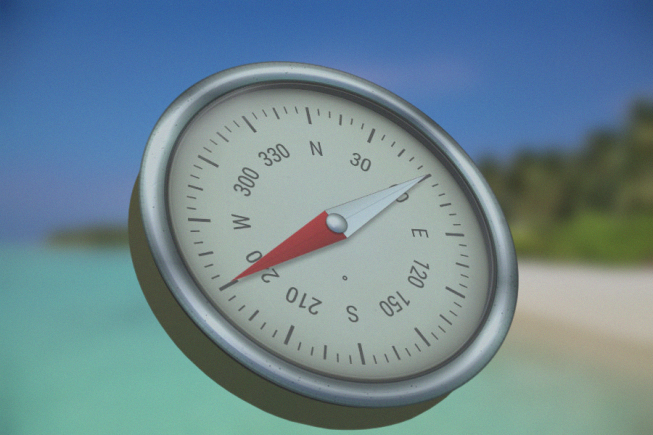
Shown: 240
